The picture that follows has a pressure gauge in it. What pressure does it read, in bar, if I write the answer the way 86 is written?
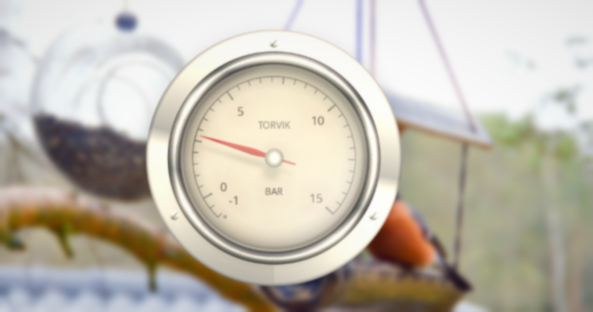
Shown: 2.75
